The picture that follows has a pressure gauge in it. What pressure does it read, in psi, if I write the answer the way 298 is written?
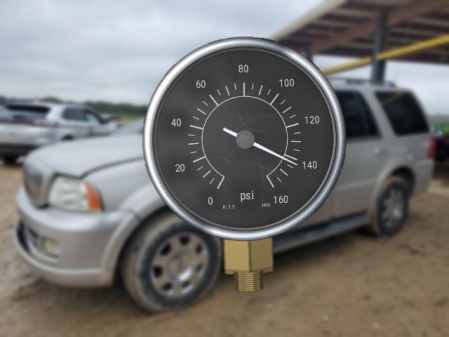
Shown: 142.5
